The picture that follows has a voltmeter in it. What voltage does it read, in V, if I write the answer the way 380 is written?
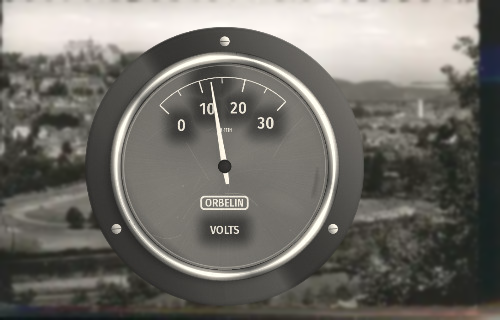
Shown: 12.5
